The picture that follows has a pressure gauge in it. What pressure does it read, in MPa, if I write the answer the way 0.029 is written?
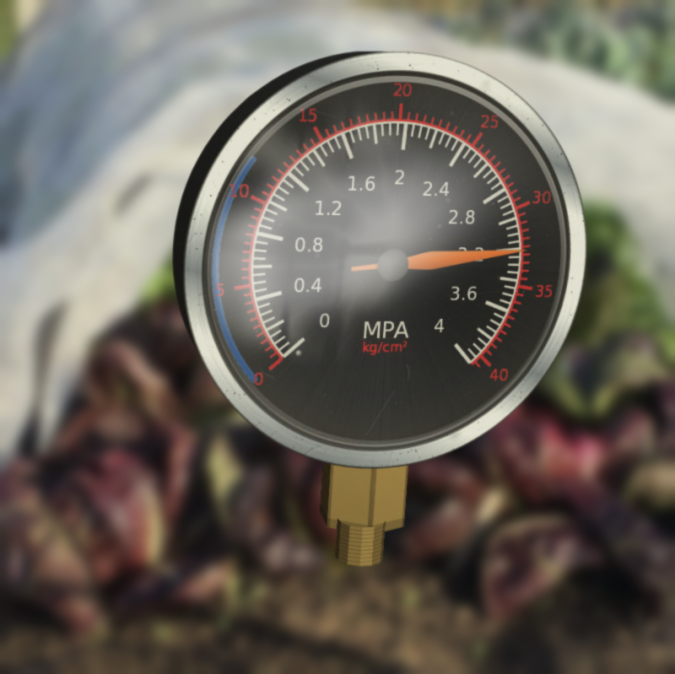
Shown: 3.2
